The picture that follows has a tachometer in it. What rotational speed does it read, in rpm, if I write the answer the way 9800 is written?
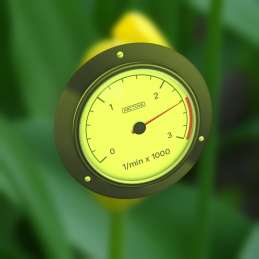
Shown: 2400
